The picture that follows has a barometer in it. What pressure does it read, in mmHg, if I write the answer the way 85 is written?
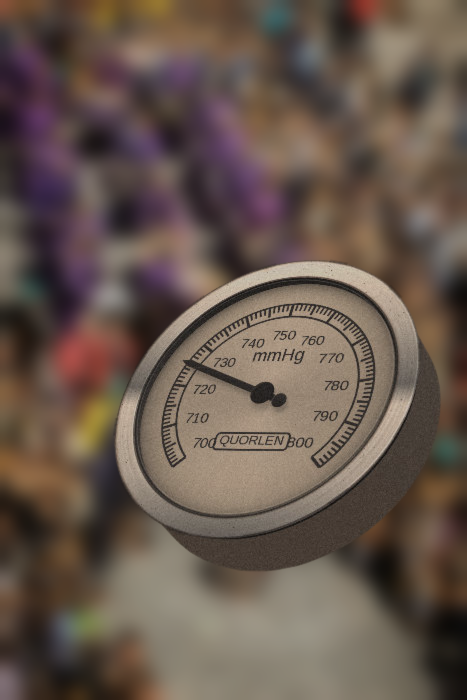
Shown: 725
